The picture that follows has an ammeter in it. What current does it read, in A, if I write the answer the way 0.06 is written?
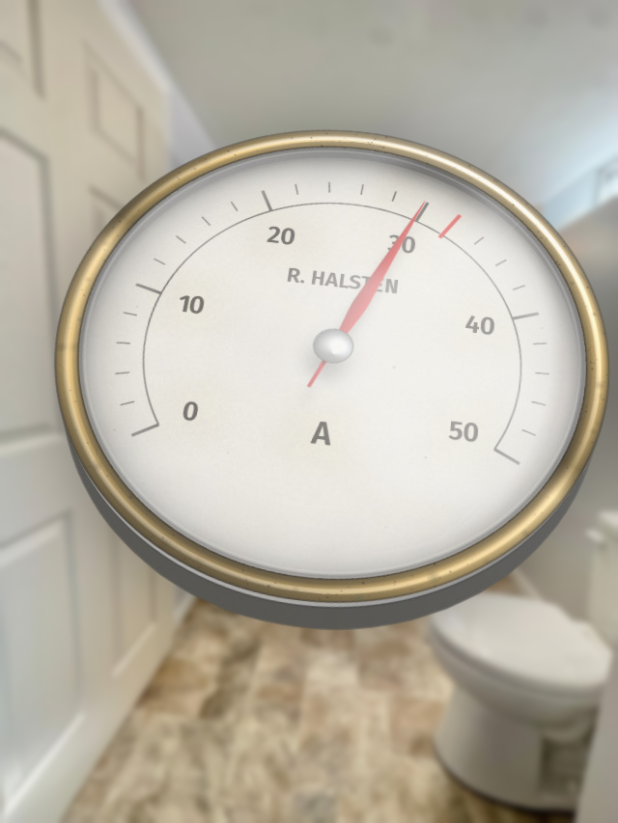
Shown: 30
